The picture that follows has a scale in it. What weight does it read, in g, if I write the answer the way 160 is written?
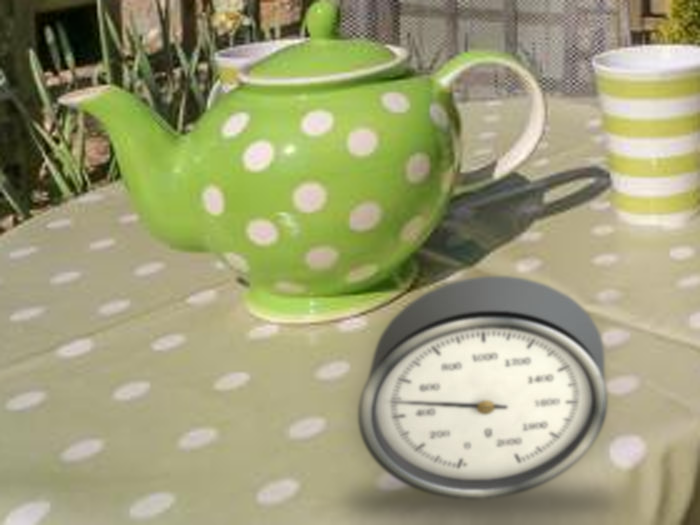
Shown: 500
